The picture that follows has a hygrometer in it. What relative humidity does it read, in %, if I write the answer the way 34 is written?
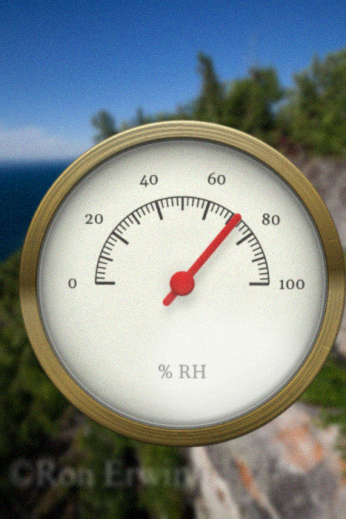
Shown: 72
